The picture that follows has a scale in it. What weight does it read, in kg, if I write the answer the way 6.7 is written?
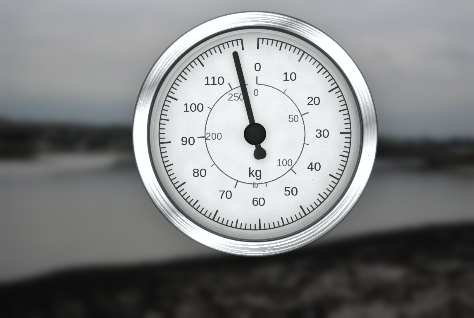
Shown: 118
